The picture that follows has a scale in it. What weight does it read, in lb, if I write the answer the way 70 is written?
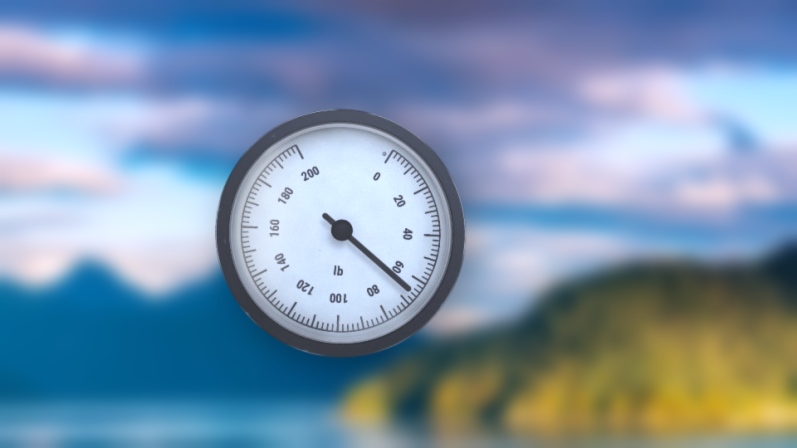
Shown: 66
